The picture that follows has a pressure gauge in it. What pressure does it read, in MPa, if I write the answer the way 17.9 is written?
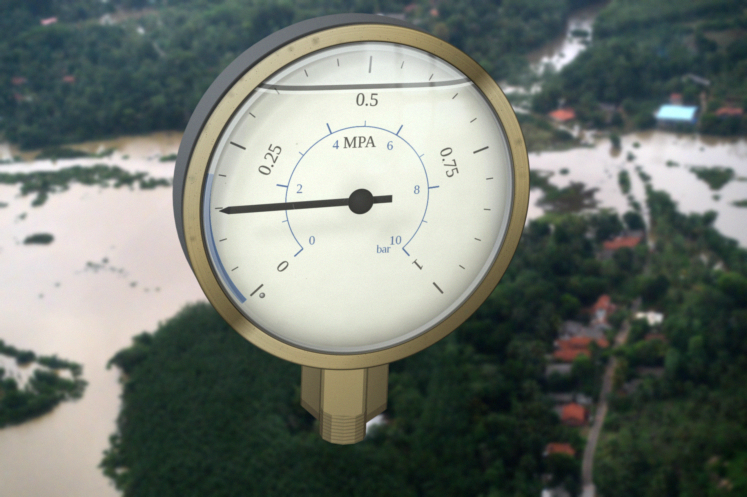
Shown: 0.15
